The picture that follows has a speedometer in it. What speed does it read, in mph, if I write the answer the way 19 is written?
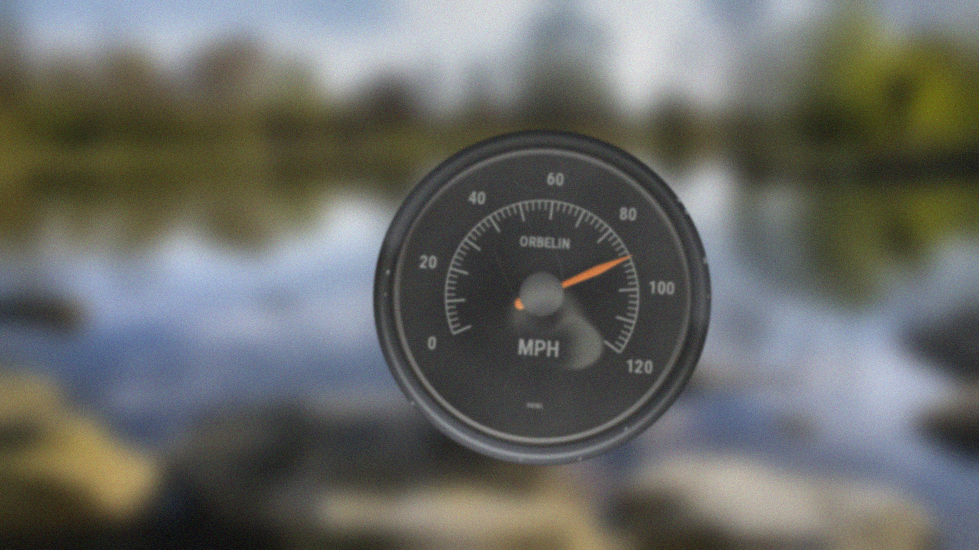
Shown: 90
